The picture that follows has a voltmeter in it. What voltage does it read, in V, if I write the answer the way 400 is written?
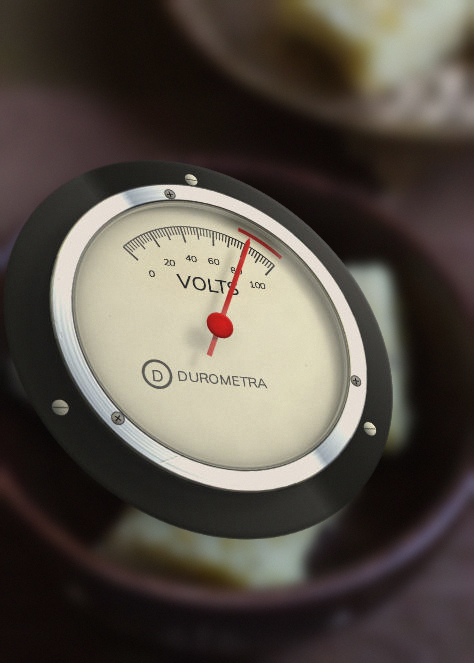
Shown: 80
